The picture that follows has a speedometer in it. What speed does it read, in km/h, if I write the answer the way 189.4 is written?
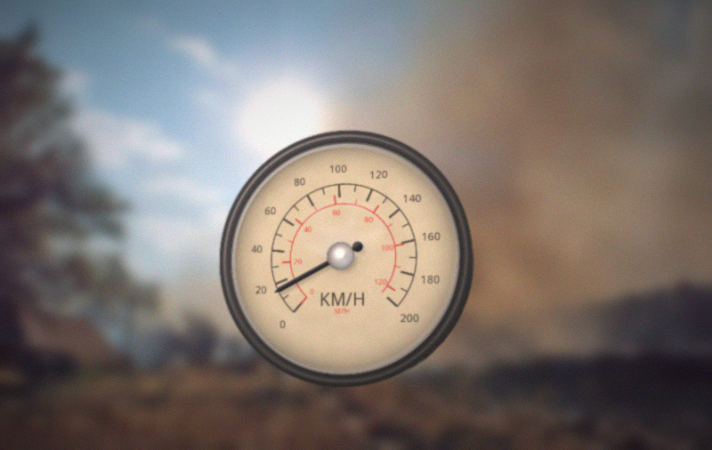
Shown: 15
